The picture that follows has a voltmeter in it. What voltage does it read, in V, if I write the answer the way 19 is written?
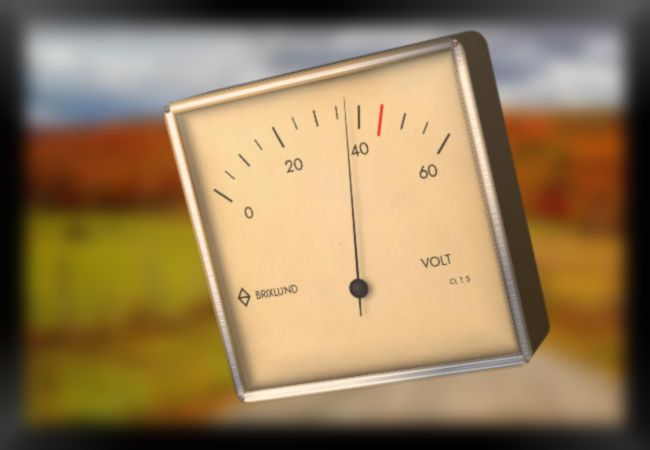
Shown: 37.5
